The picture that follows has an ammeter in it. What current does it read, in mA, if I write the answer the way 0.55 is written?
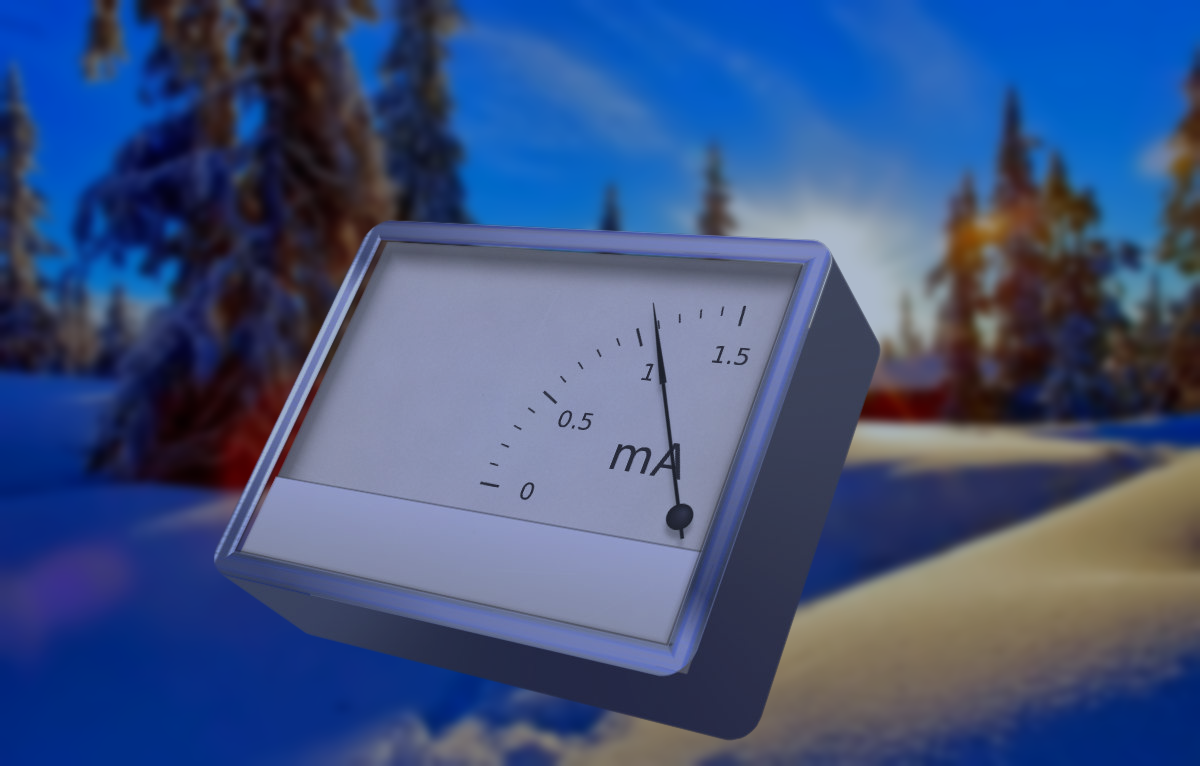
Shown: 1.1
